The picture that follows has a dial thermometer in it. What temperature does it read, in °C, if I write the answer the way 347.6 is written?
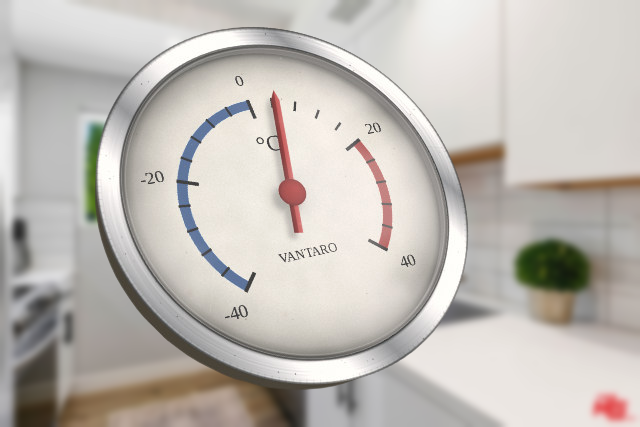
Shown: 4
